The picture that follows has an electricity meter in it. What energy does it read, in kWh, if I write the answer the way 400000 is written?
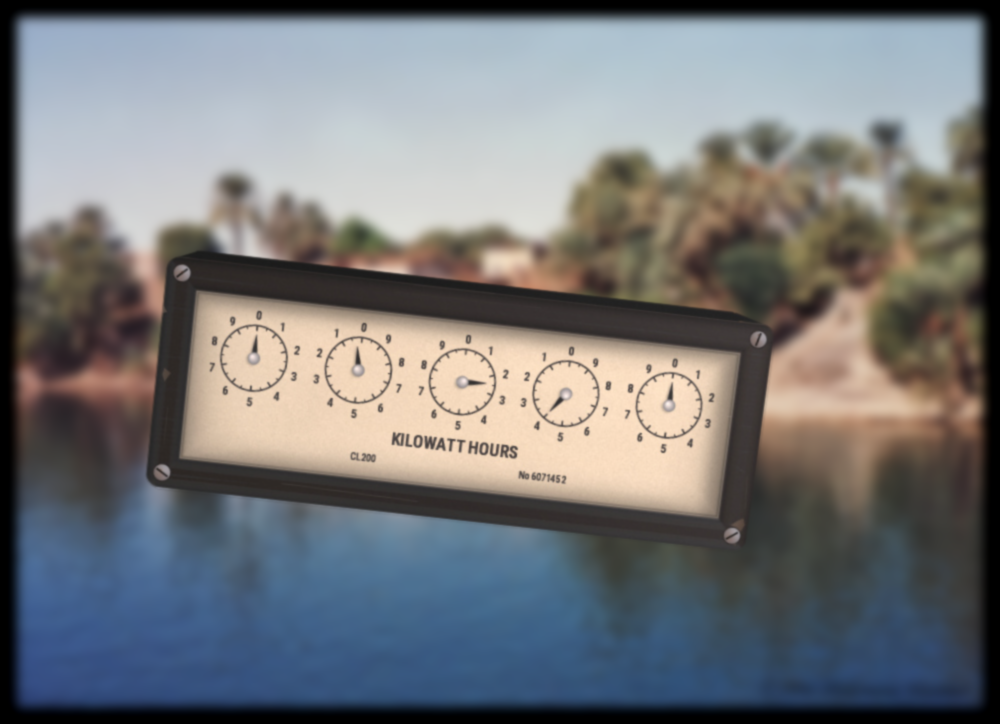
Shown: 240
